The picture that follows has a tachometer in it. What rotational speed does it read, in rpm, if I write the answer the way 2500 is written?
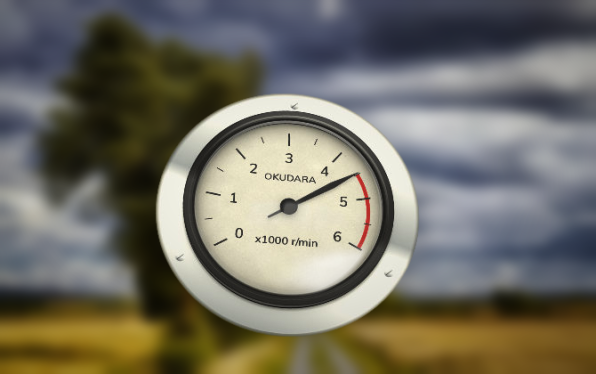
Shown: 4500
